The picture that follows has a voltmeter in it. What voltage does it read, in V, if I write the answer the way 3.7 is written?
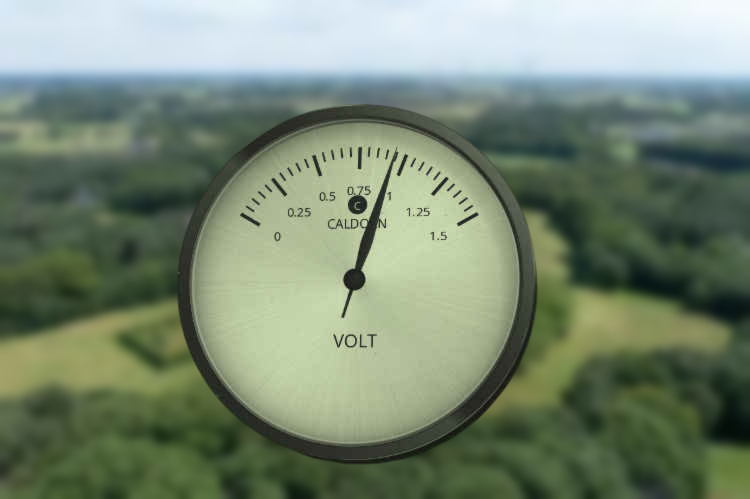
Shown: 0.95
